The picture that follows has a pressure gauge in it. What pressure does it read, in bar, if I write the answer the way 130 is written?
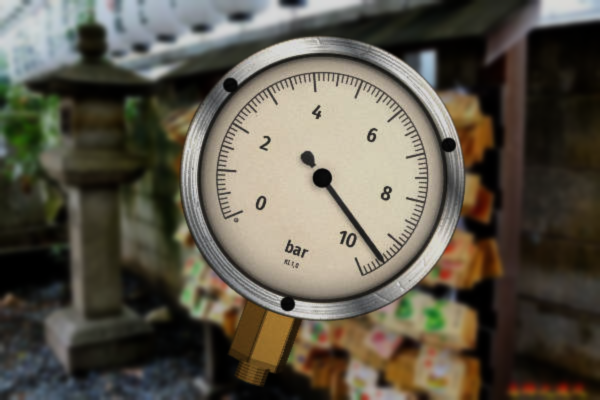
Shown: 9.5
